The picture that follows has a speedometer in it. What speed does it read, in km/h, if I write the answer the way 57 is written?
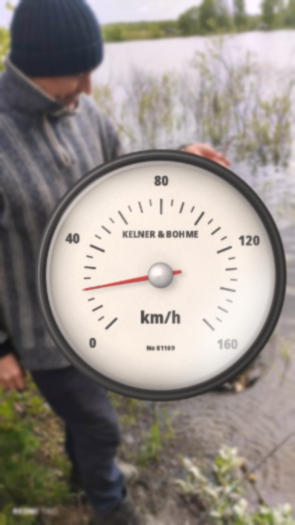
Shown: 20
